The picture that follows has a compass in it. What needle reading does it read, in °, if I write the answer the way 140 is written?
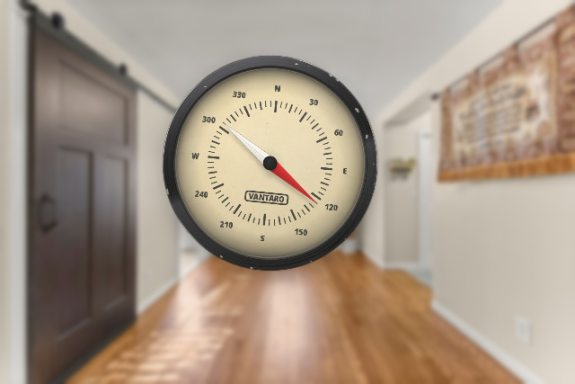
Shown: 125
